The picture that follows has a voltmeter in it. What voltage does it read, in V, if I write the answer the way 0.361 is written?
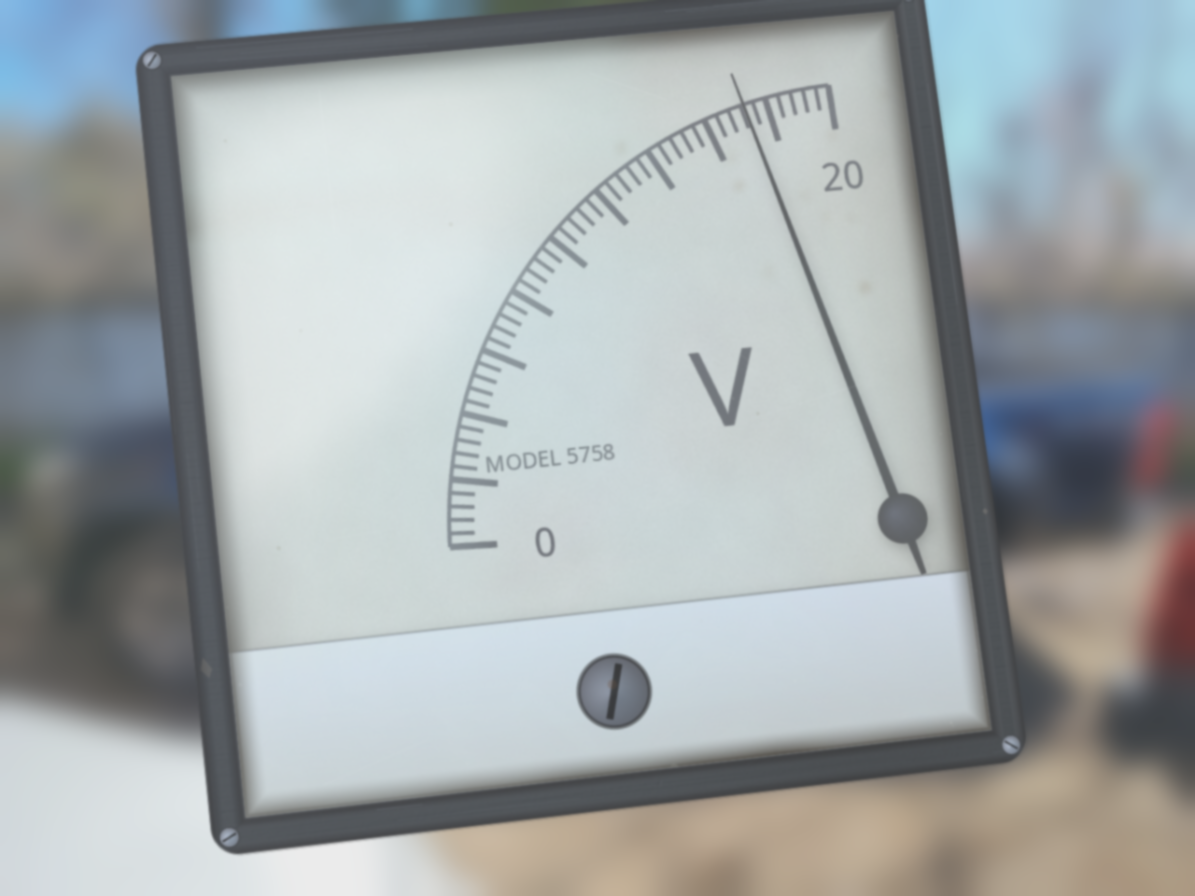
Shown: 17.2
